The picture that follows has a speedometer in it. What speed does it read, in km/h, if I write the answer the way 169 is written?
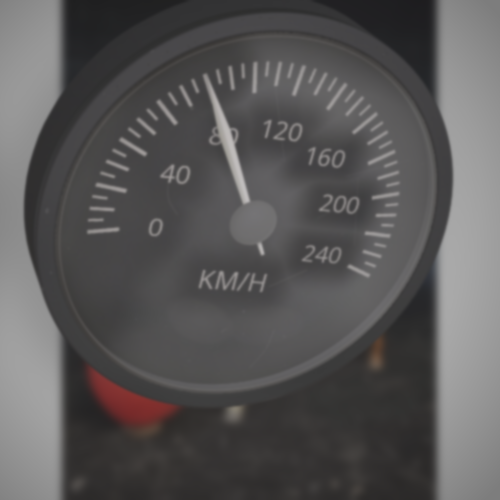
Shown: 80
